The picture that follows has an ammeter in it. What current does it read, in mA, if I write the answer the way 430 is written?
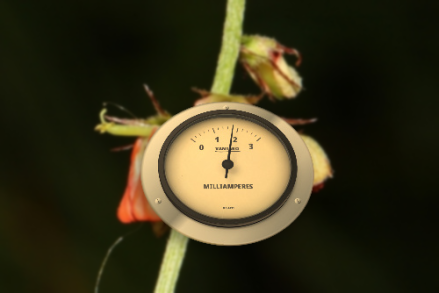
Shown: 1.8
